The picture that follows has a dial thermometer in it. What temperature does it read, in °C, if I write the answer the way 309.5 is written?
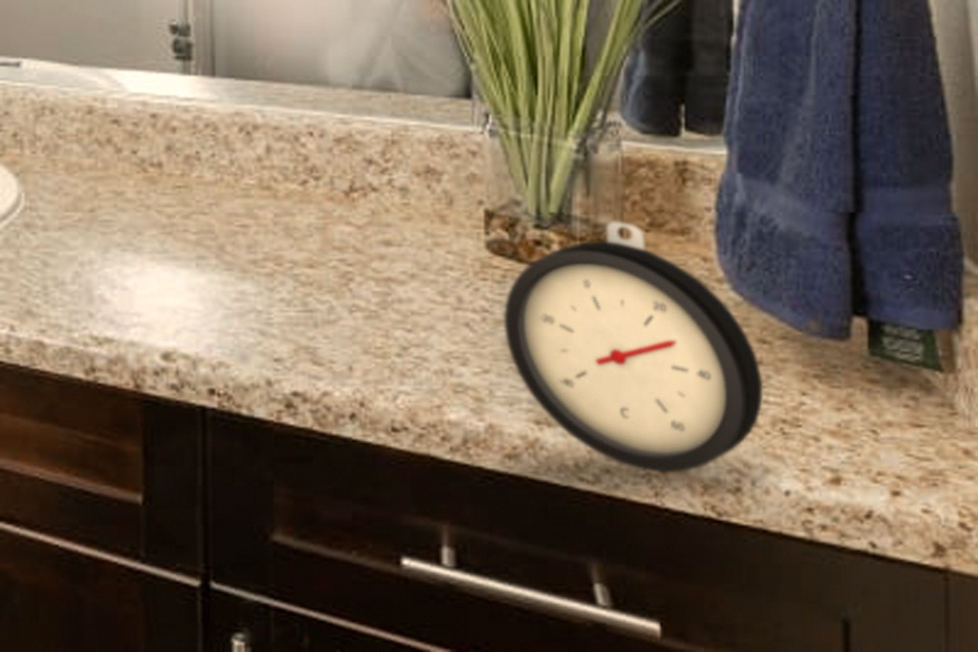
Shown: 30
